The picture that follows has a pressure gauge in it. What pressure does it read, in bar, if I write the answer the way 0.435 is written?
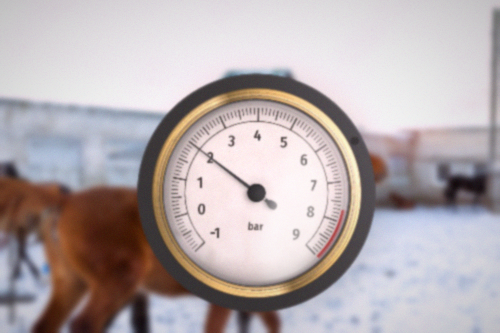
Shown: 2
